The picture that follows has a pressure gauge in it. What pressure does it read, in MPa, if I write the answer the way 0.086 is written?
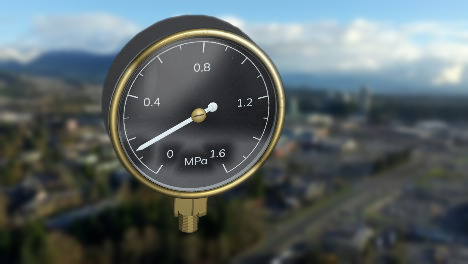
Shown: 0.15
